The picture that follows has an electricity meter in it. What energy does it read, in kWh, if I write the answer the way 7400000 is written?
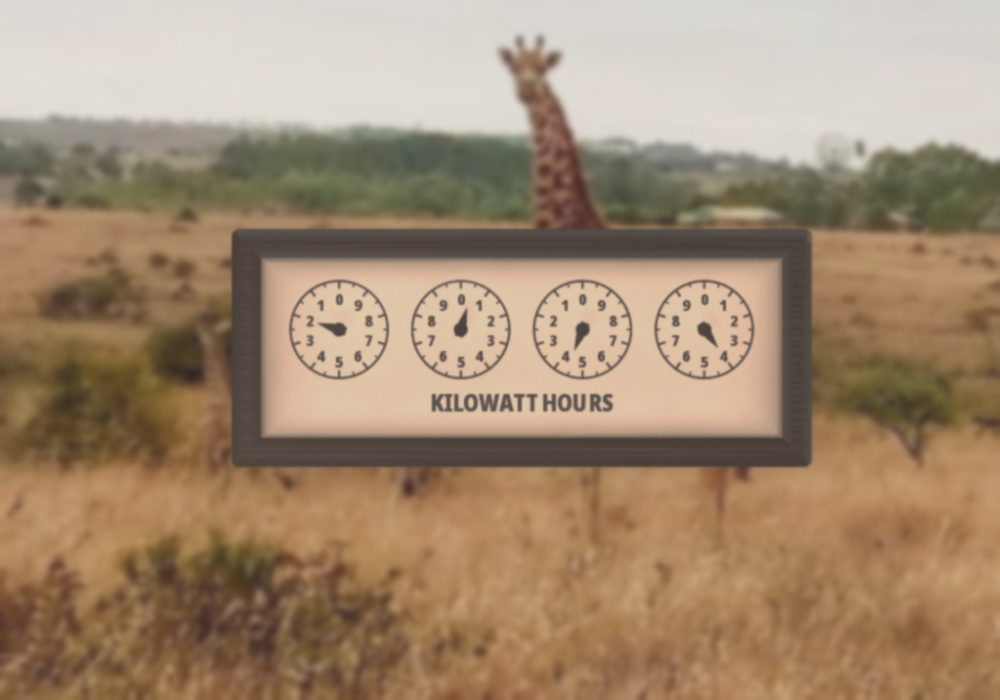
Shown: 2044
